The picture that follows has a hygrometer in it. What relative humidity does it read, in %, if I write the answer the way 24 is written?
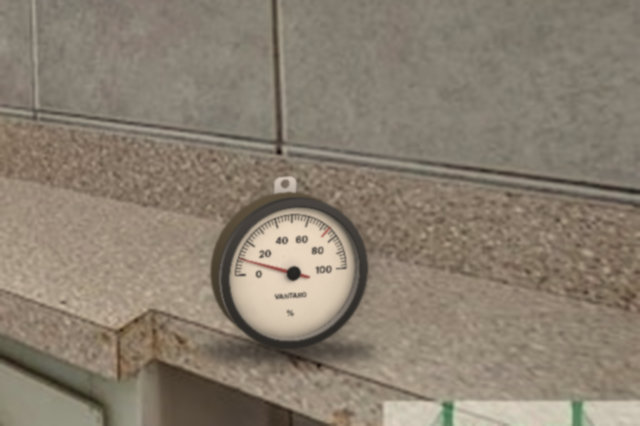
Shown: 10
